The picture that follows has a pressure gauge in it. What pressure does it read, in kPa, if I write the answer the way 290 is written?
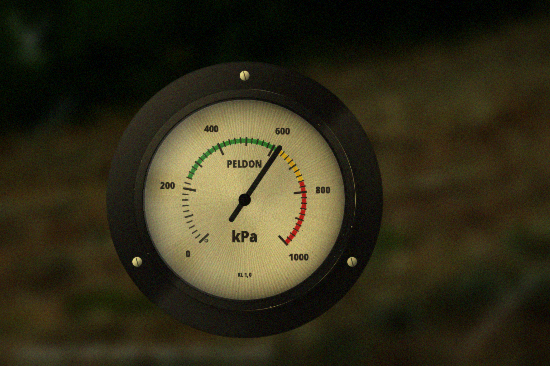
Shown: 620
